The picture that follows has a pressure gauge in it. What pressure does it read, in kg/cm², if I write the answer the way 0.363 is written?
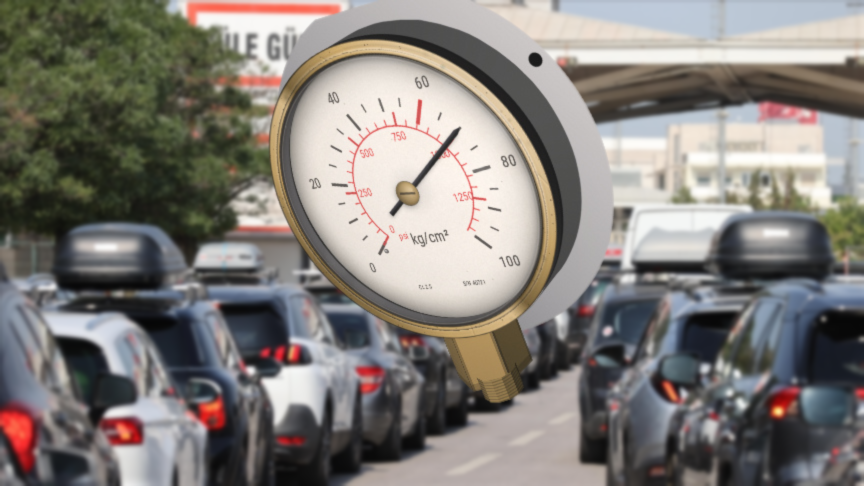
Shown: 70
